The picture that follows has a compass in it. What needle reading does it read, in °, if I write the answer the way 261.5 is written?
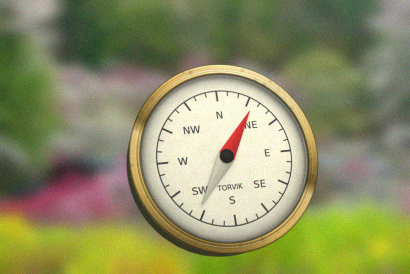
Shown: 35
